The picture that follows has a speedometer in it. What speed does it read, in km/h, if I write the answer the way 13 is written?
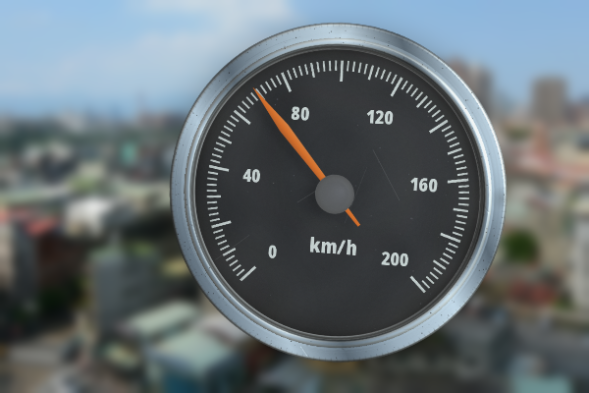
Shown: 70
